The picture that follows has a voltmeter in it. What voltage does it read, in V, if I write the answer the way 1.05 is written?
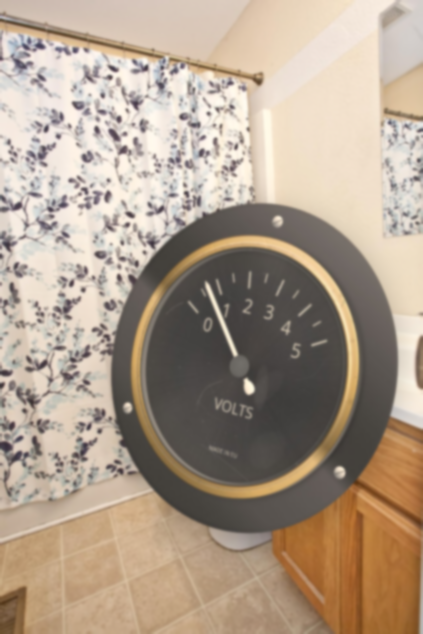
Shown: 0.75
